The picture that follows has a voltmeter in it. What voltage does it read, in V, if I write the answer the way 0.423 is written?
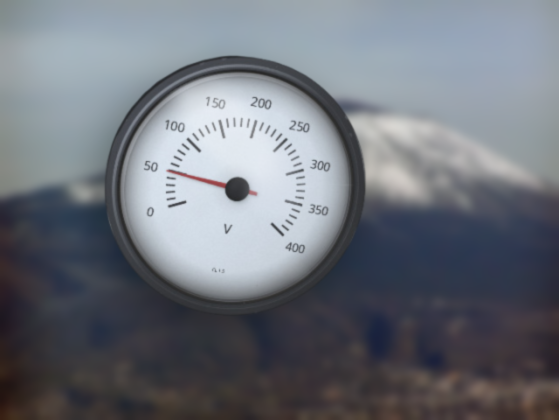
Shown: 50
